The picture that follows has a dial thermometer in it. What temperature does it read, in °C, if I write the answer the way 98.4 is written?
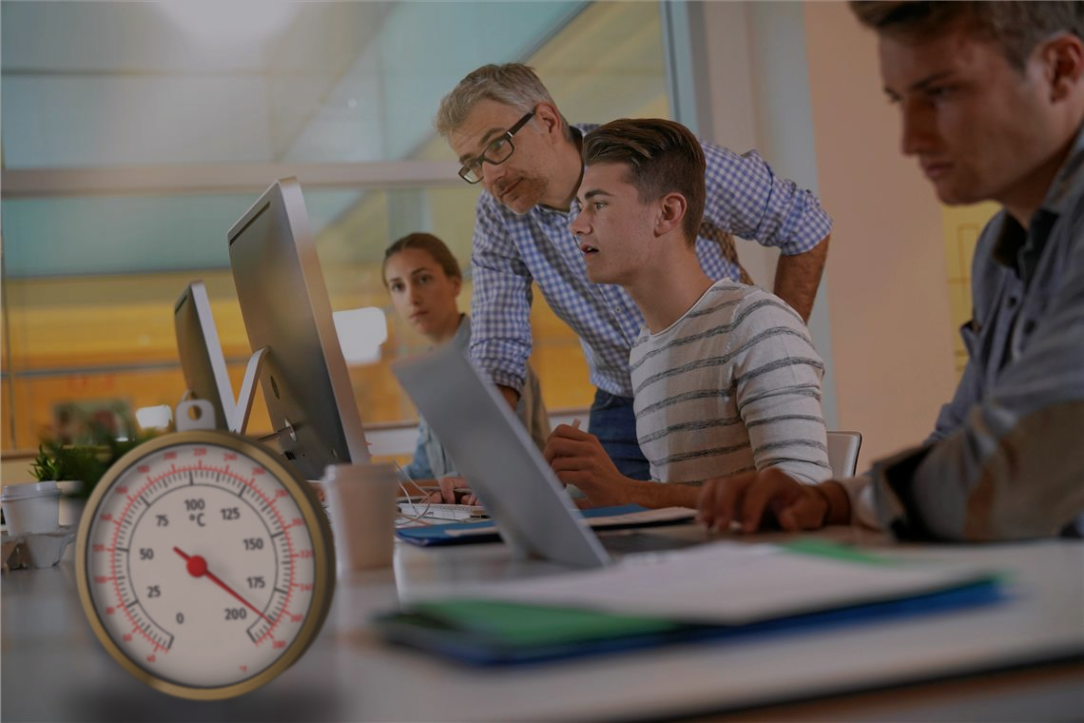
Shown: 187.5
